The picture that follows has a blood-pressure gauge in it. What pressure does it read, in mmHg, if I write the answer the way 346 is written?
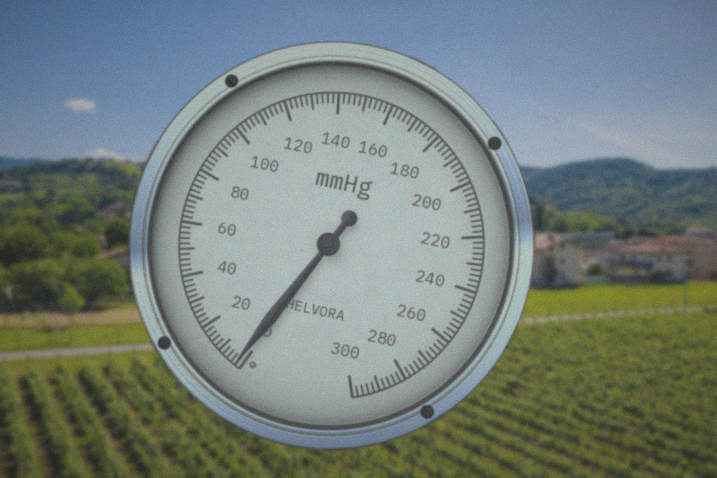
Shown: 2
